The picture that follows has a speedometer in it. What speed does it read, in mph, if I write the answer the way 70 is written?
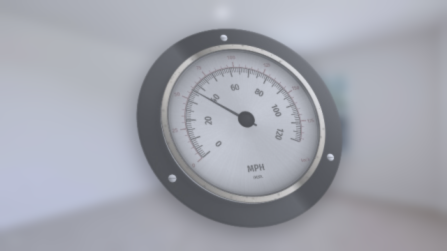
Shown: 35
